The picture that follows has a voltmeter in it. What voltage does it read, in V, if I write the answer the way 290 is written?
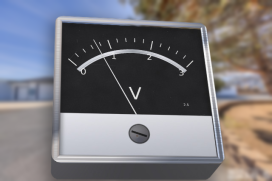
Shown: 0.7
